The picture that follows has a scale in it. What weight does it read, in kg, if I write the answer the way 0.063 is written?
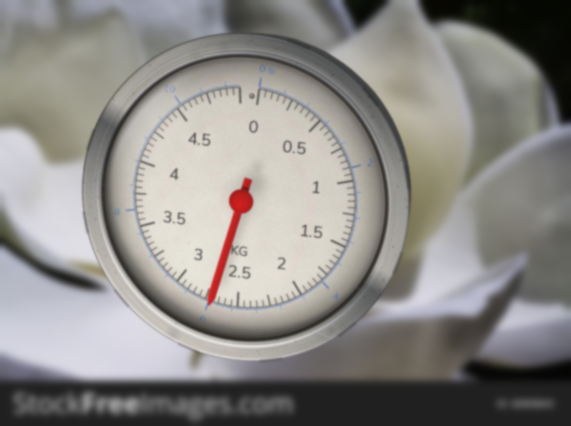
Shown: 2.7
